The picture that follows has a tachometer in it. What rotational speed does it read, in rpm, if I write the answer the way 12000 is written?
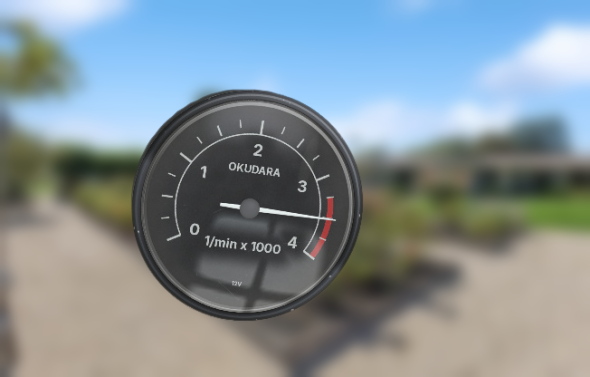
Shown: 3500
